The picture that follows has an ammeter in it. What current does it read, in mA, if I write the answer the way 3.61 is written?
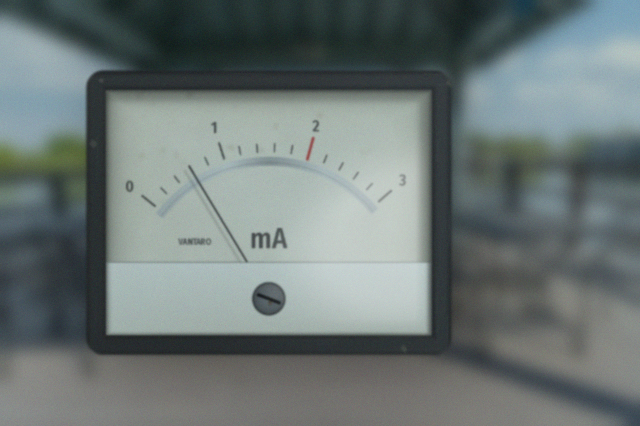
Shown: 0.6
